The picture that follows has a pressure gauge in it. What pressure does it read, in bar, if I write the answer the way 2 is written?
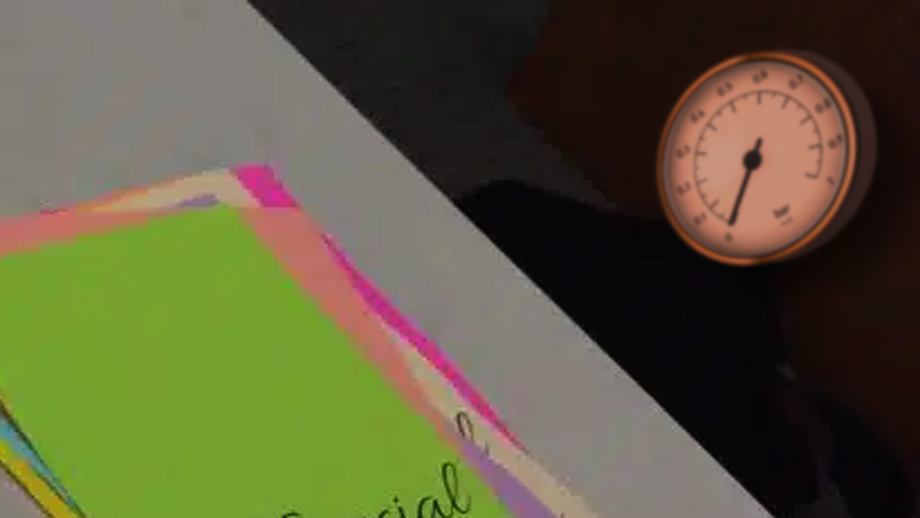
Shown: 0
